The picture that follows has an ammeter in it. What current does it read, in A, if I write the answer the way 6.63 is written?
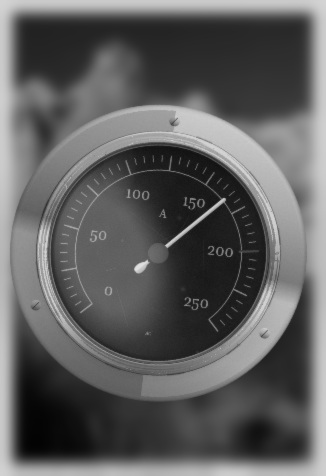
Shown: 165
